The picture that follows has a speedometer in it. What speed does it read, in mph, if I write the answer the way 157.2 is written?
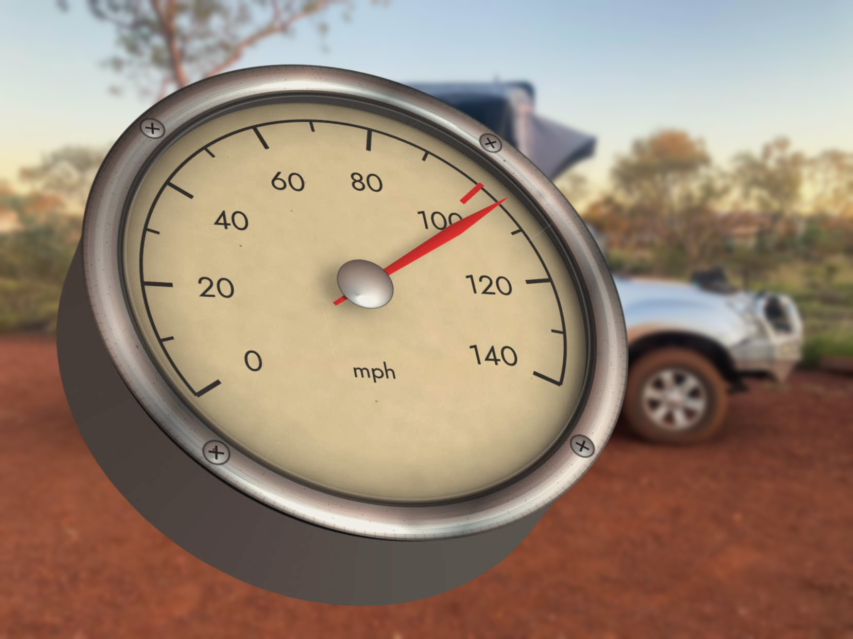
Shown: 105
